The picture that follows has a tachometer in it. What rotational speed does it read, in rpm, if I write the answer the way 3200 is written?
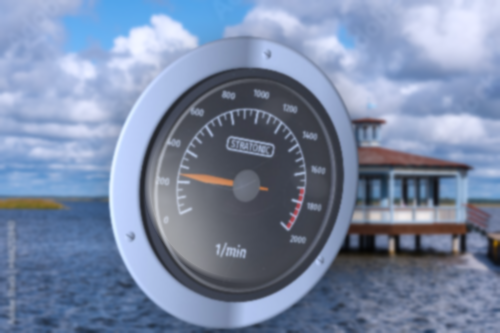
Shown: 250
